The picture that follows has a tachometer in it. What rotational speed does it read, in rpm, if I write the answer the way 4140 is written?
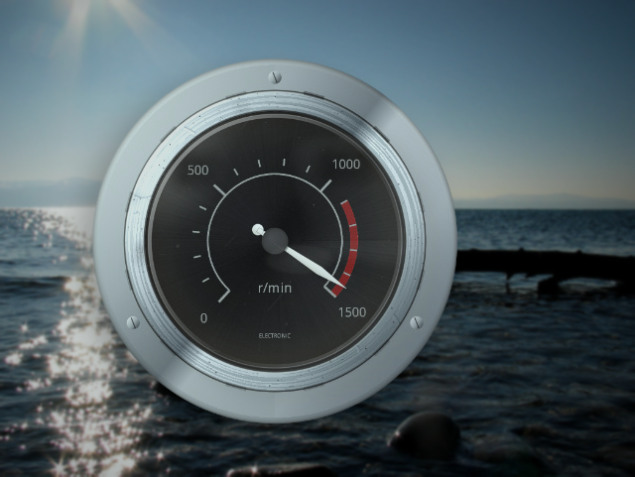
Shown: 1450
